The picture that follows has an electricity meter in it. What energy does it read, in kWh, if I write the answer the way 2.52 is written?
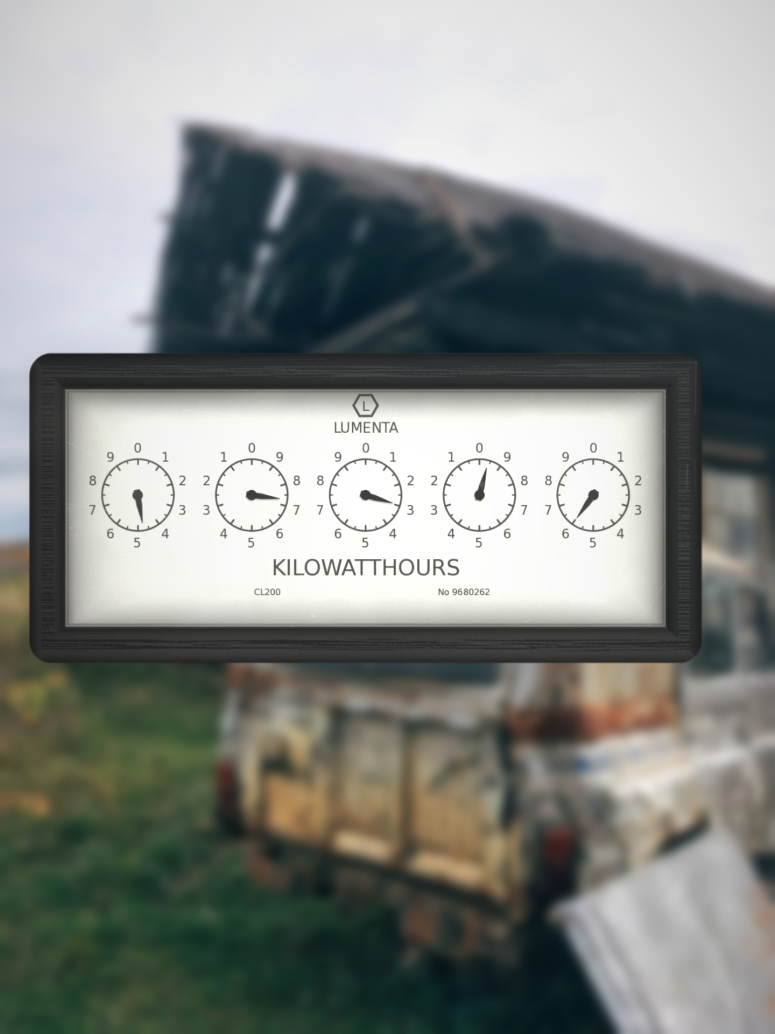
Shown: 47296
